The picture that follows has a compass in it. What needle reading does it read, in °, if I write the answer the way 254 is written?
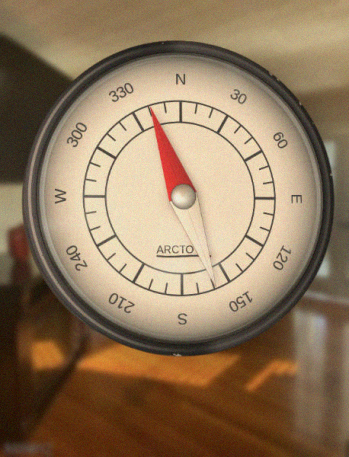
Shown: 340
